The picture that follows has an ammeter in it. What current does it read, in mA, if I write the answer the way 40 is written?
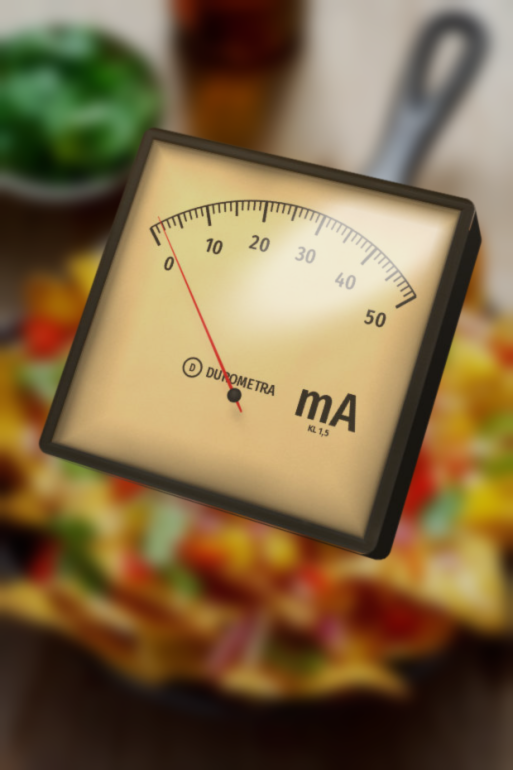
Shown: 2
